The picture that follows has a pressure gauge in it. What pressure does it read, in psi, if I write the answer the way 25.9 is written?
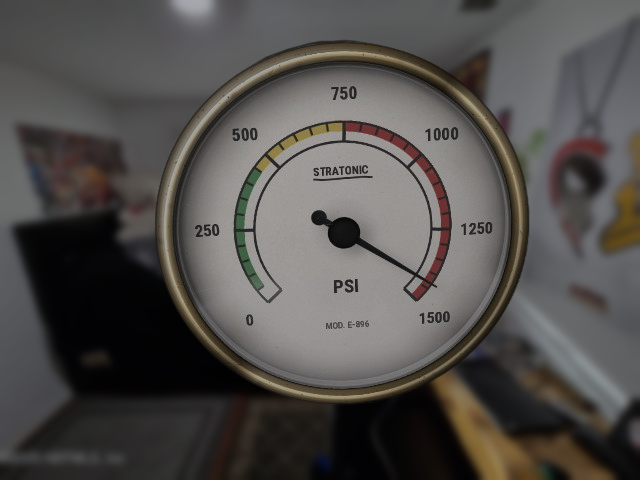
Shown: 1425
